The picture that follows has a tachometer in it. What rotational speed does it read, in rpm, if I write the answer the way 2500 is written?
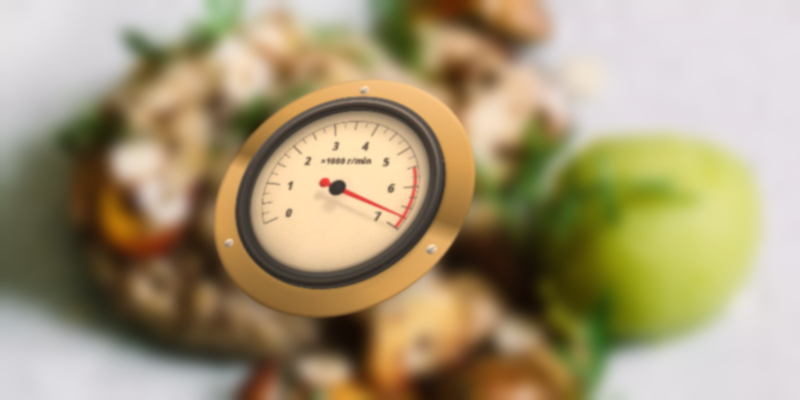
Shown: 6750
